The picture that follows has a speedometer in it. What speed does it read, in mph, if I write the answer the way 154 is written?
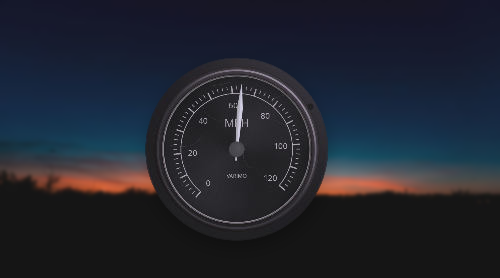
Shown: 64
